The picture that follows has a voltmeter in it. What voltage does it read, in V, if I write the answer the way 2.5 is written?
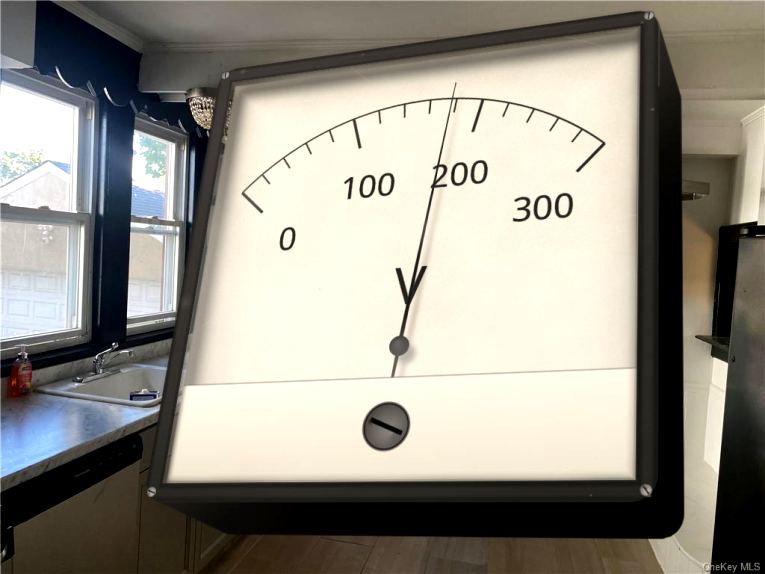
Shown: 180
